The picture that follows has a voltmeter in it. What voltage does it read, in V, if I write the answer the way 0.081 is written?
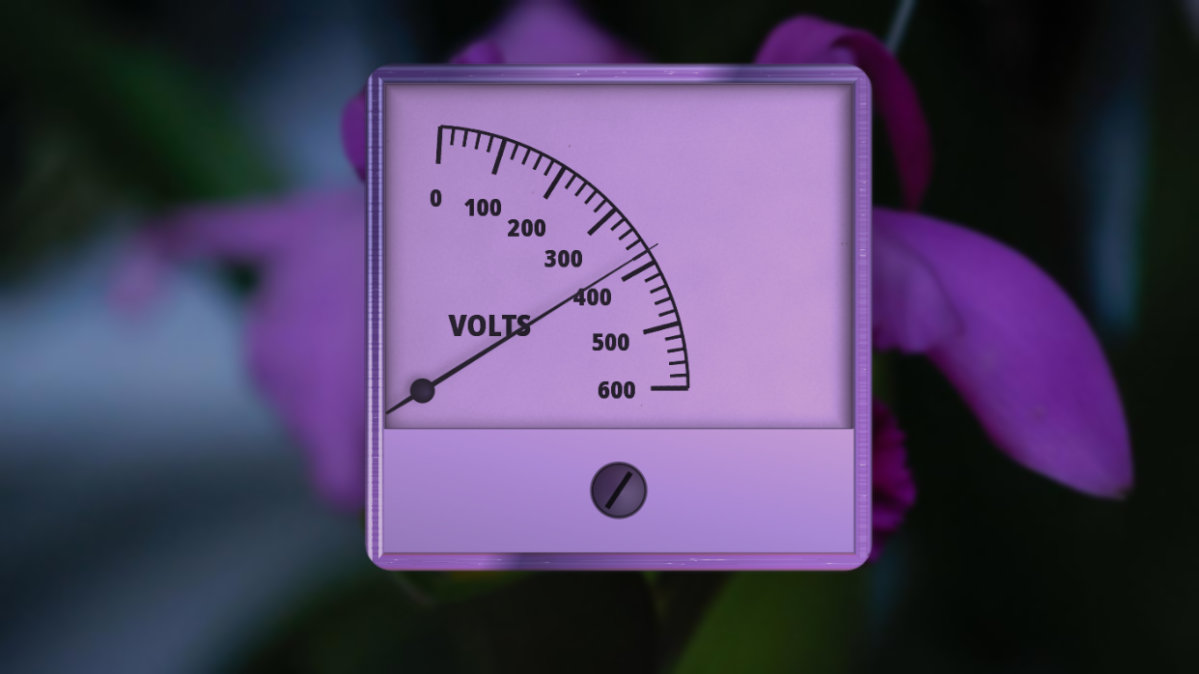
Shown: 380
